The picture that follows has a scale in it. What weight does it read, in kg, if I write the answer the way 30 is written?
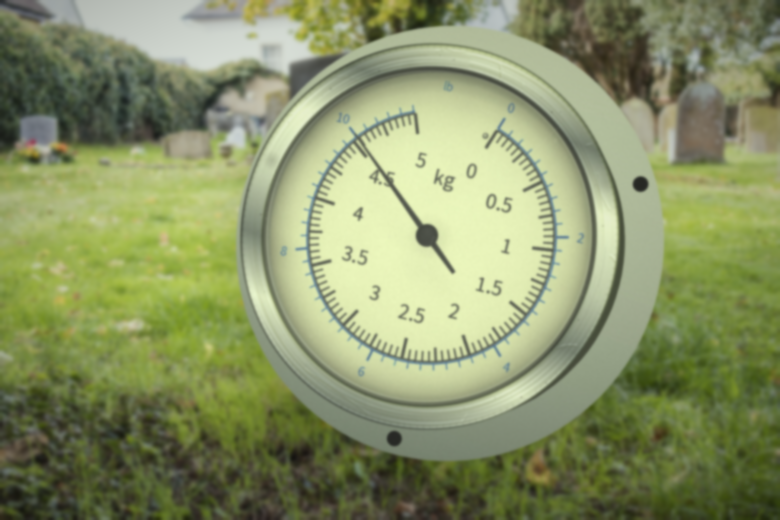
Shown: 4.55
